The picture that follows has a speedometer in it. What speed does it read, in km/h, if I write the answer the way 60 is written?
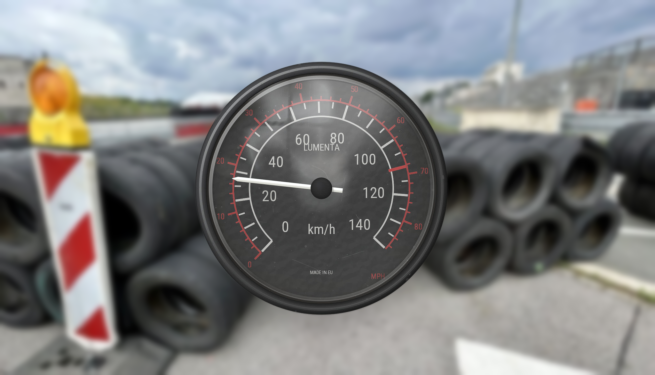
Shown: 27.5
